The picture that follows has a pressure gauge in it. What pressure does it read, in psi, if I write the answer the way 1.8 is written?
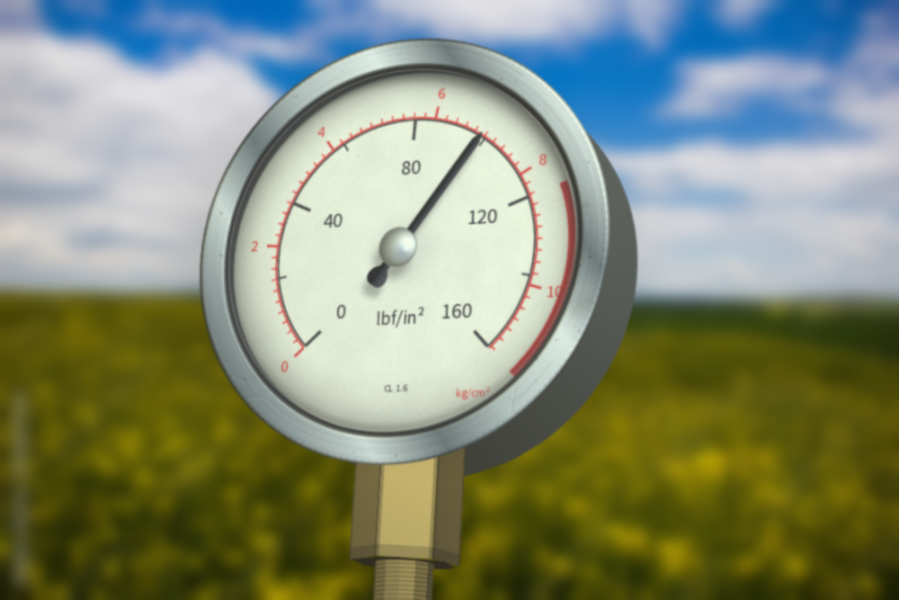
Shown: 100
